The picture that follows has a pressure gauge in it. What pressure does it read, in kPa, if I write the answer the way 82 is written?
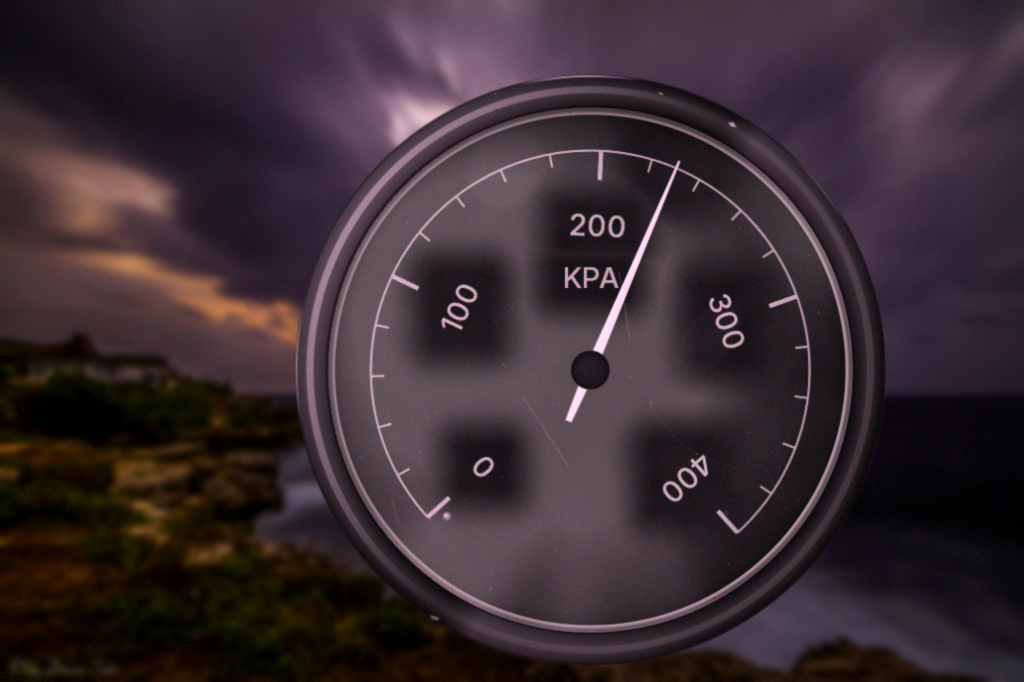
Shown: 230
